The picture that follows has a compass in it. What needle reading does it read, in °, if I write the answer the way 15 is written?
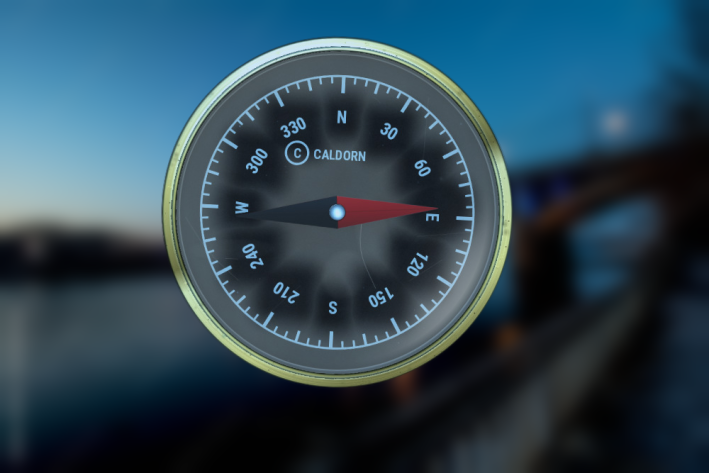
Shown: 85
